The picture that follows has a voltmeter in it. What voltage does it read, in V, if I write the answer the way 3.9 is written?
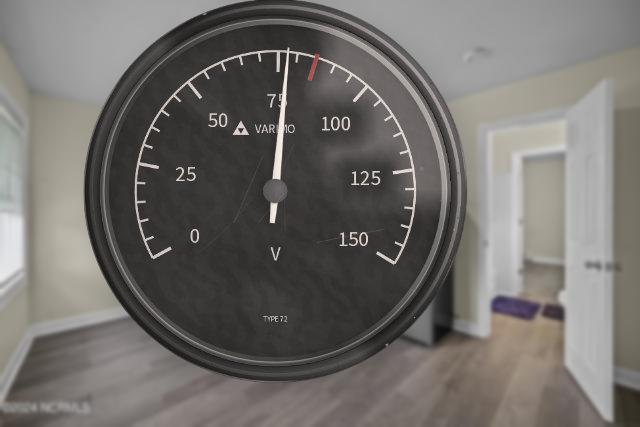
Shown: 77.5
